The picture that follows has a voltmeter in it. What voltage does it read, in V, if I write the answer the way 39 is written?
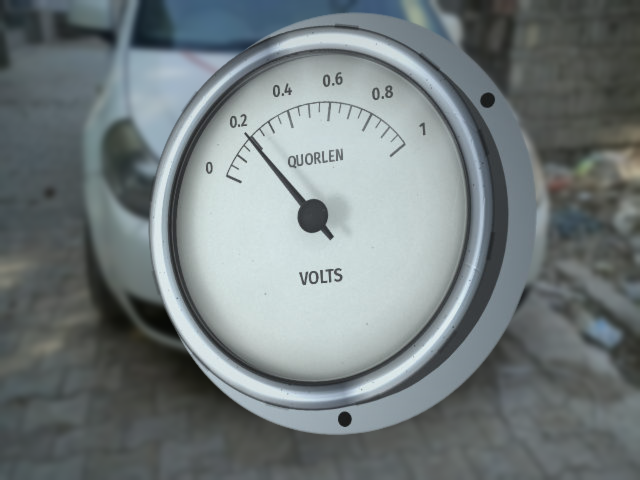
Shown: 0.2
